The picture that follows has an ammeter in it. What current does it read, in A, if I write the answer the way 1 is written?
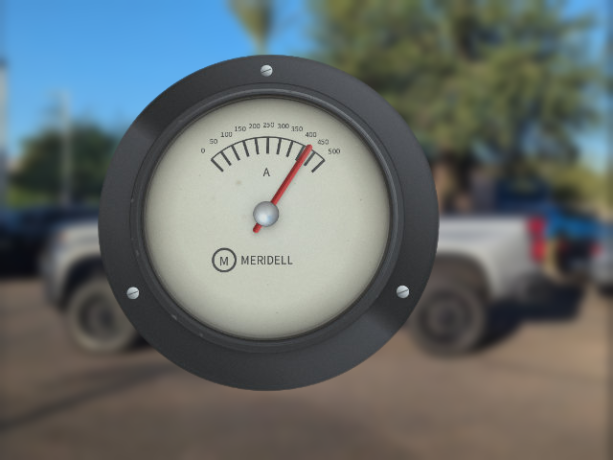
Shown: 425
